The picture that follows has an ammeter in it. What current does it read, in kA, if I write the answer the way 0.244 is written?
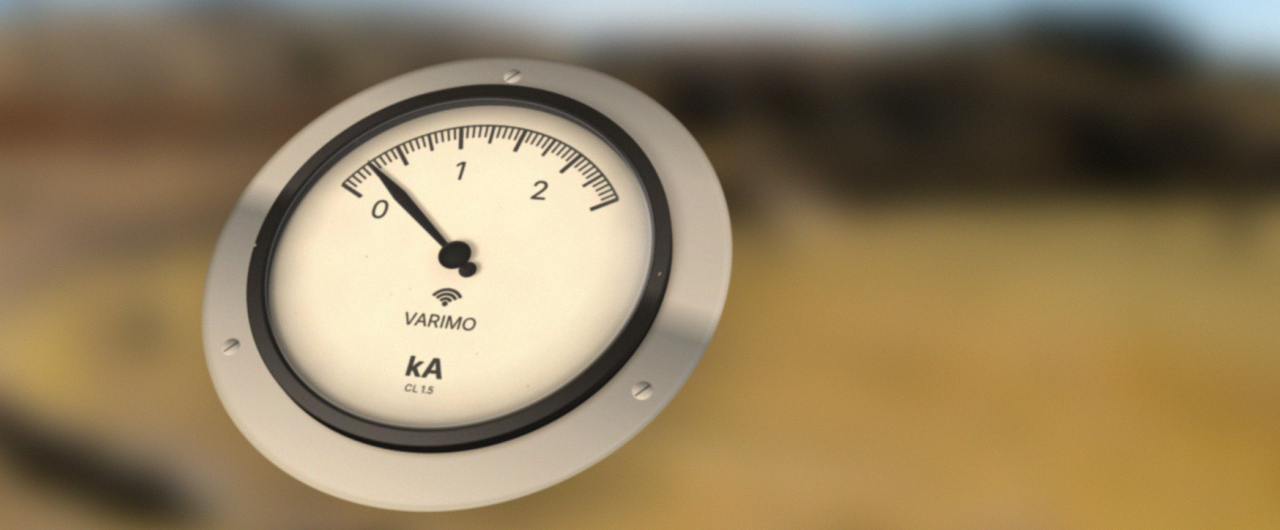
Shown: 0.25
